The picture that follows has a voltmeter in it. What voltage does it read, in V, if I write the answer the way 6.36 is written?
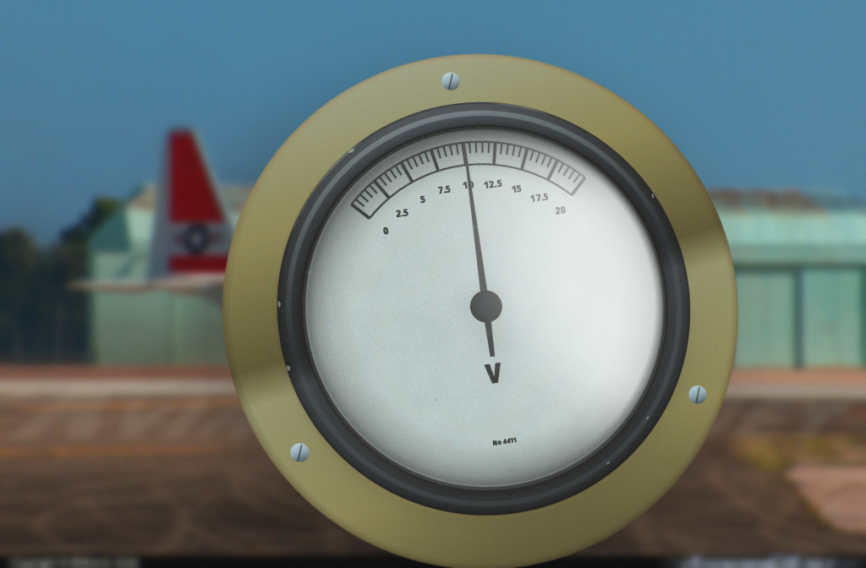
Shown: 10
